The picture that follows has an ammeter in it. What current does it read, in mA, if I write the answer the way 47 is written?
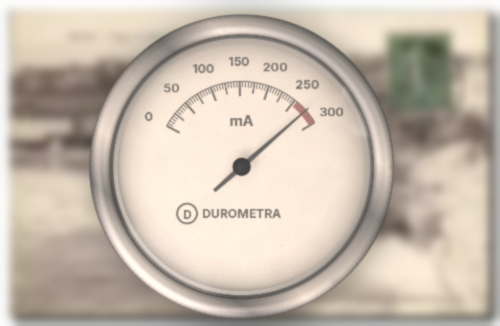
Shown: 275
